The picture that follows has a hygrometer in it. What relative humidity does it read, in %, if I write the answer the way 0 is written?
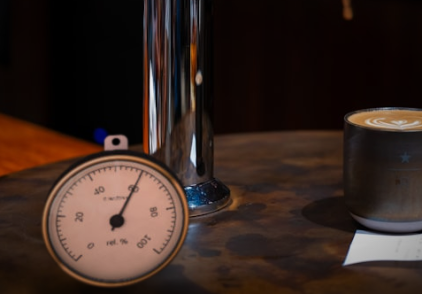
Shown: 60
